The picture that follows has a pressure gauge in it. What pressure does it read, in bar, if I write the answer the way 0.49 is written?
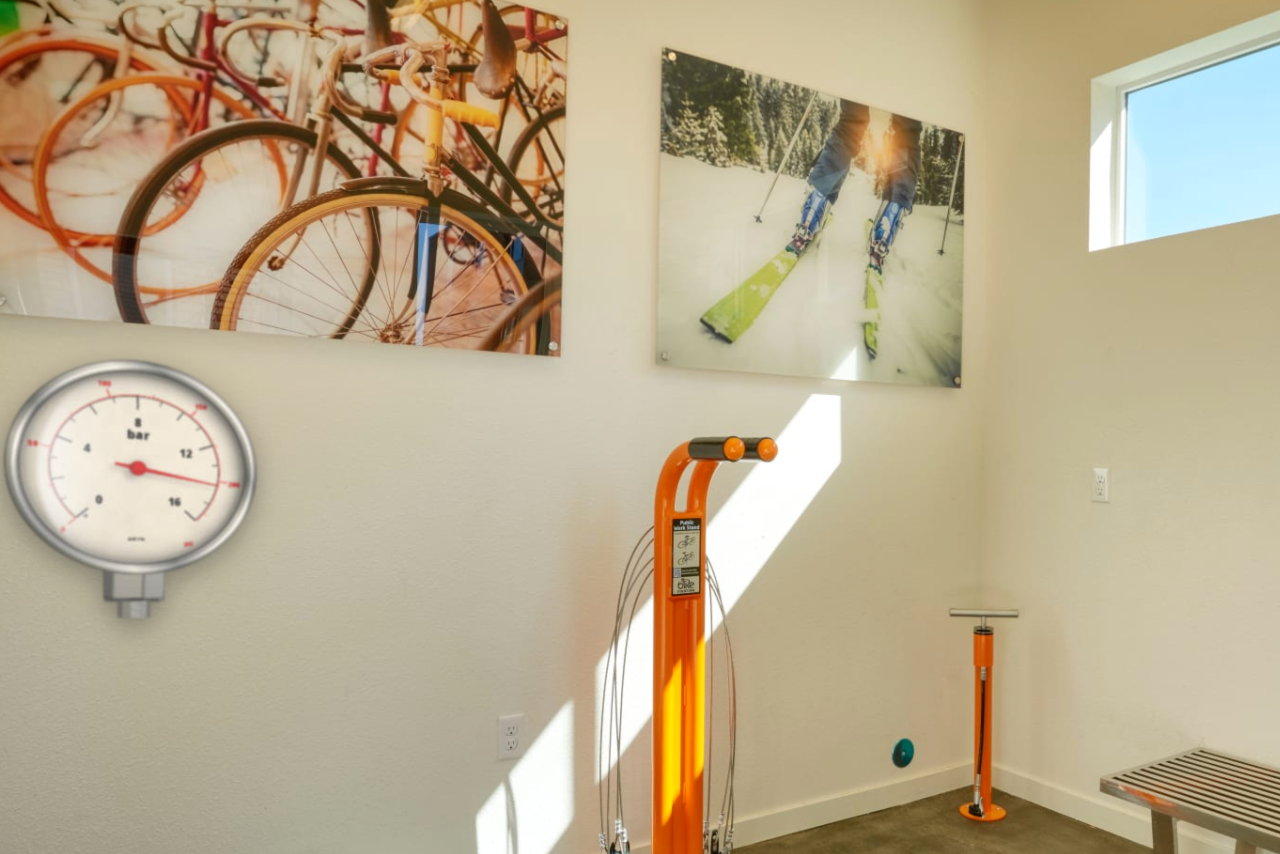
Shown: 14
